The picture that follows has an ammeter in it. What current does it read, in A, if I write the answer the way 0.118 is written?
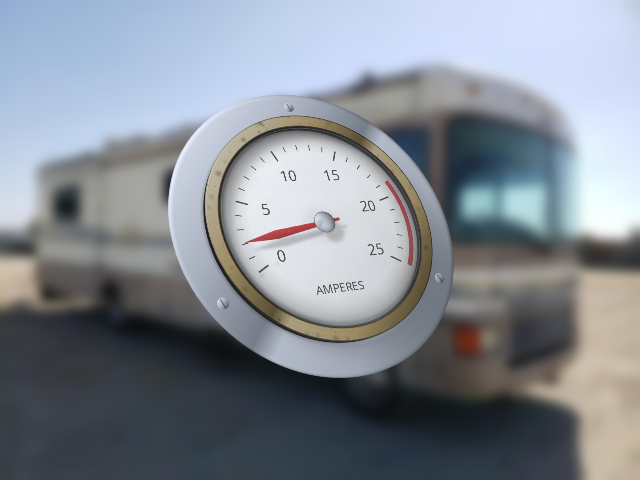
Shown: 2
